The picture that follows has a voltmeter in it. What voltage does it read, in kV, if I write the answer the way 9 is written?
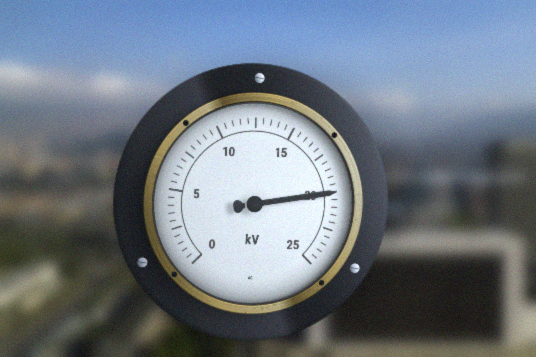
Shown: 20
